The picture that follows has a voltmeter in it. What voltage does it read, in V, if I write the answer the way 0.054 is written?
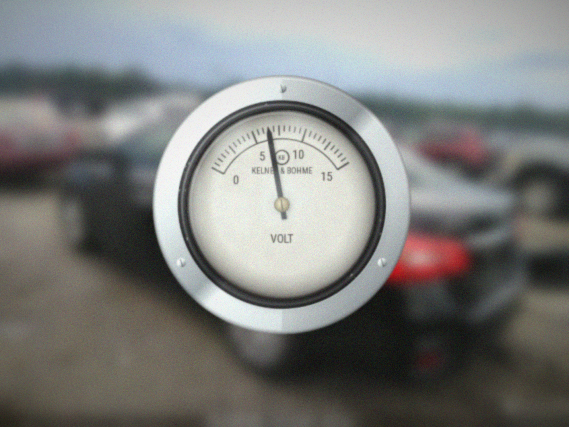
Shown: 6.5
